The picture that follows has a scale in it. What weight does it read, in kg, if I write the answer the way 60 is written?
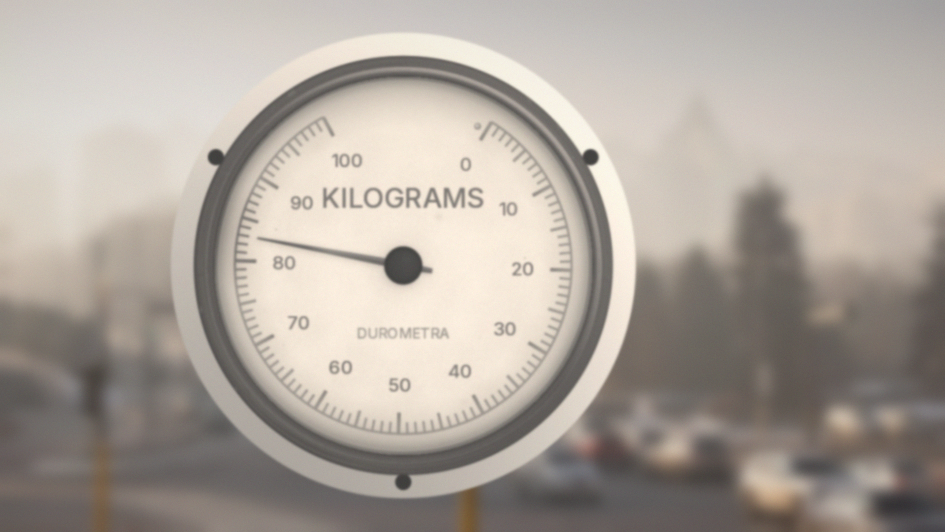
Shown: 83
